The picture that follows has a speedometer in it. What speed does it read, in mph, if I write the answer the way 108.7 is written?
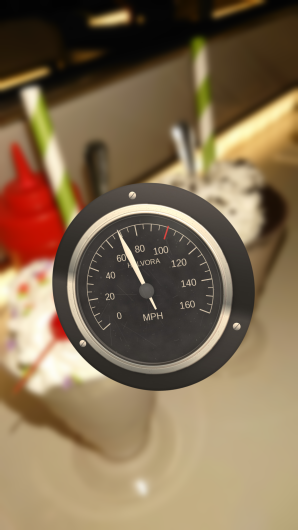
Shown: 70
